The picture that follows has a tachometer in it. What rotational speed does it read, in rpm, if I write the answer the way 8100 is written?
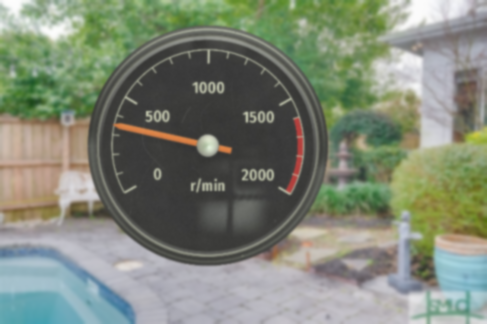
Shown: 350
